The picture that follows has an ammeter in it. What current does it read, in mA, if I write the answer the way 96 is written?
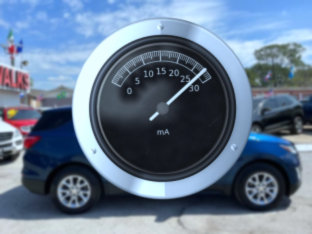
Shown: 27.5
